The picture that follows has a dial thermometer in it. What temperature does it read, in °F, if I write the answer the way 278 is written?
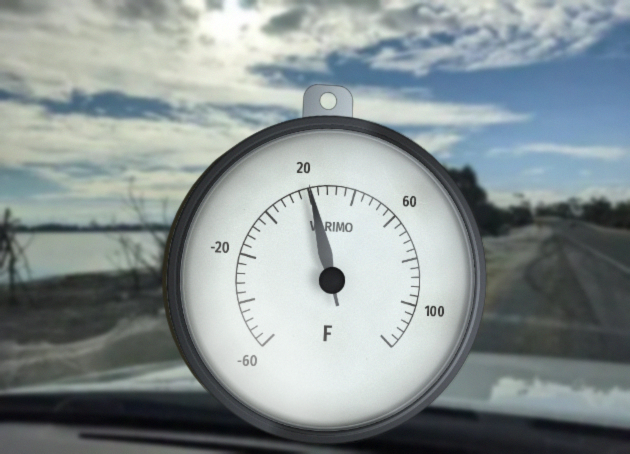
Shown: 20
